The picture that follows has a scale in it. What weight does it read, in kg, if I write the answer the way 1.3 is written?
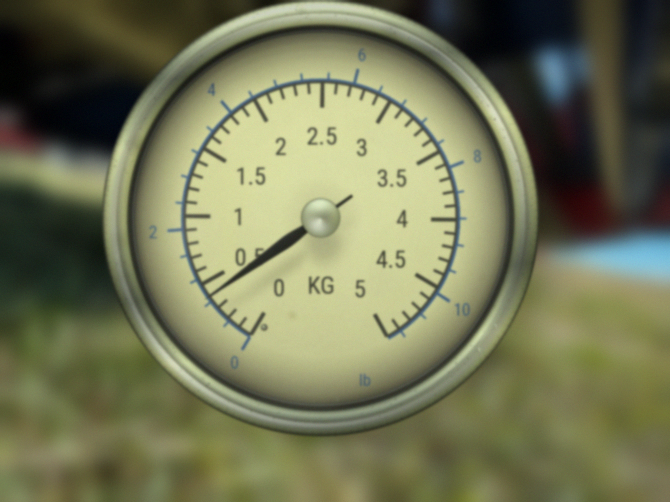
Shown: 0.4
